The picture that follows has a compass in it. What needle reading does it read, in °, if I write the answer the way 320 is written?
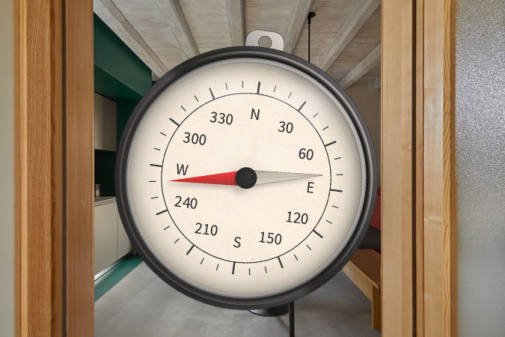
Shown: 260
